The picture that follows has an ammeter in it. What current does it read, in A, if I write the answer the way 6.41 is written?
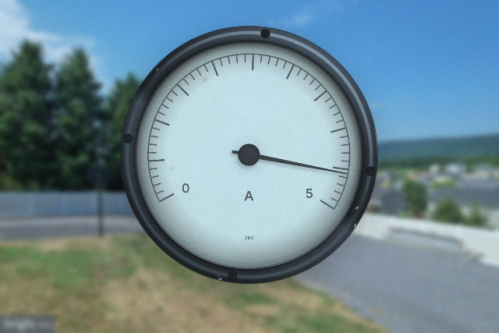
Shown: 4.55
